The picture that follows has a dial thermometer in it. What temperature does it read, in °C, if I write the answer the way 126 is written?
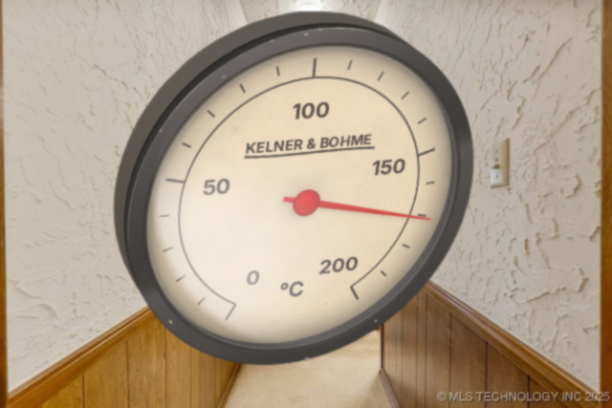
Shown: 170
